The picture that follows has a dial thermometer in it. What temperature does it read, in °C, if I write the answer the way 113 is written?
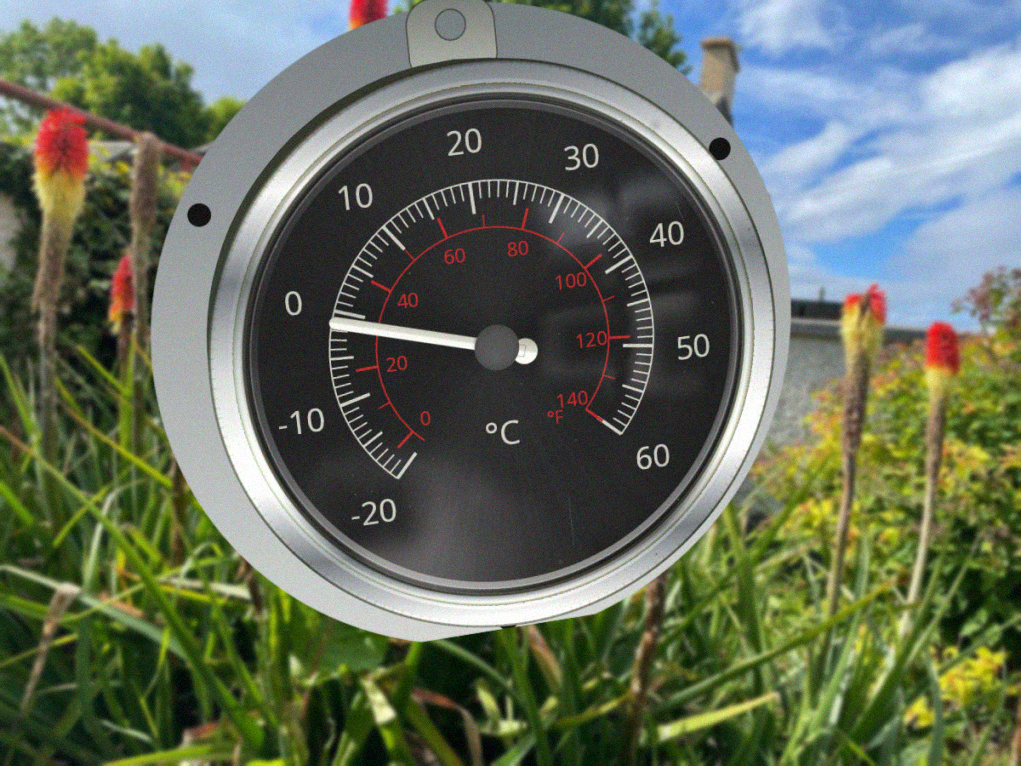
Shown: -1
